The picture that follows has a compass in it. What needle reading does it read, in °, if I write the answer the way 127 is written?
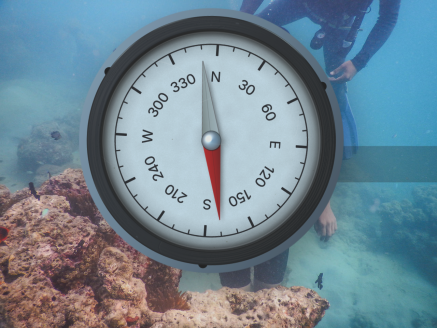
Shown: 170
